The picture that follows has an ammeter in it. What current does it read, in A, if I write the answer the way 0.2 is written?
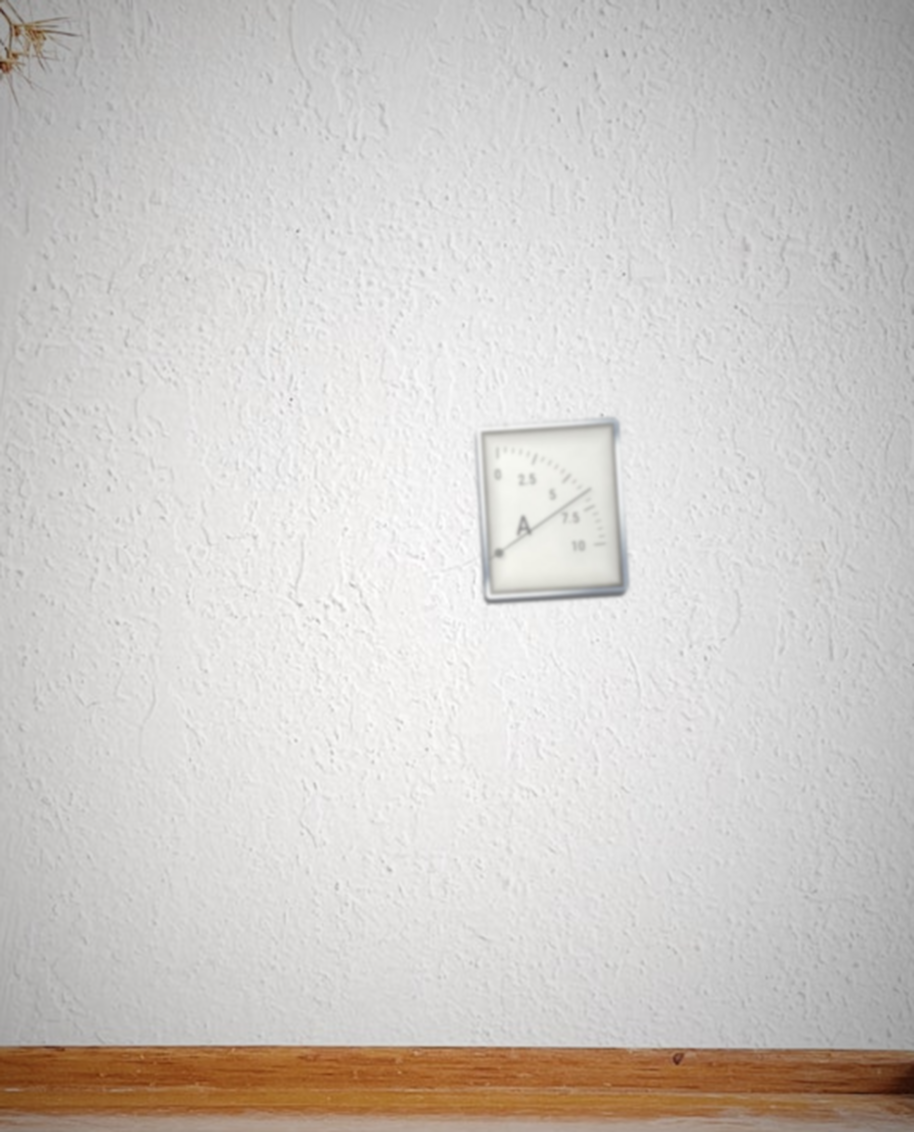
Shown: 6.5
